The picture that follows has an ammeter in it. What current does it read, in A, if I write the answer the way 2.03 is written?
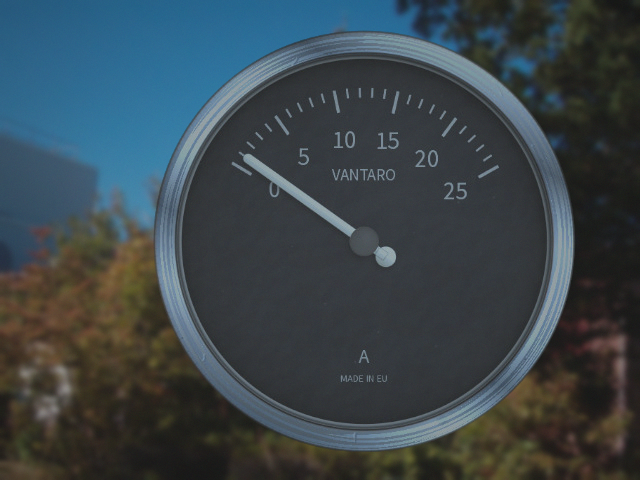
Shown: 1
